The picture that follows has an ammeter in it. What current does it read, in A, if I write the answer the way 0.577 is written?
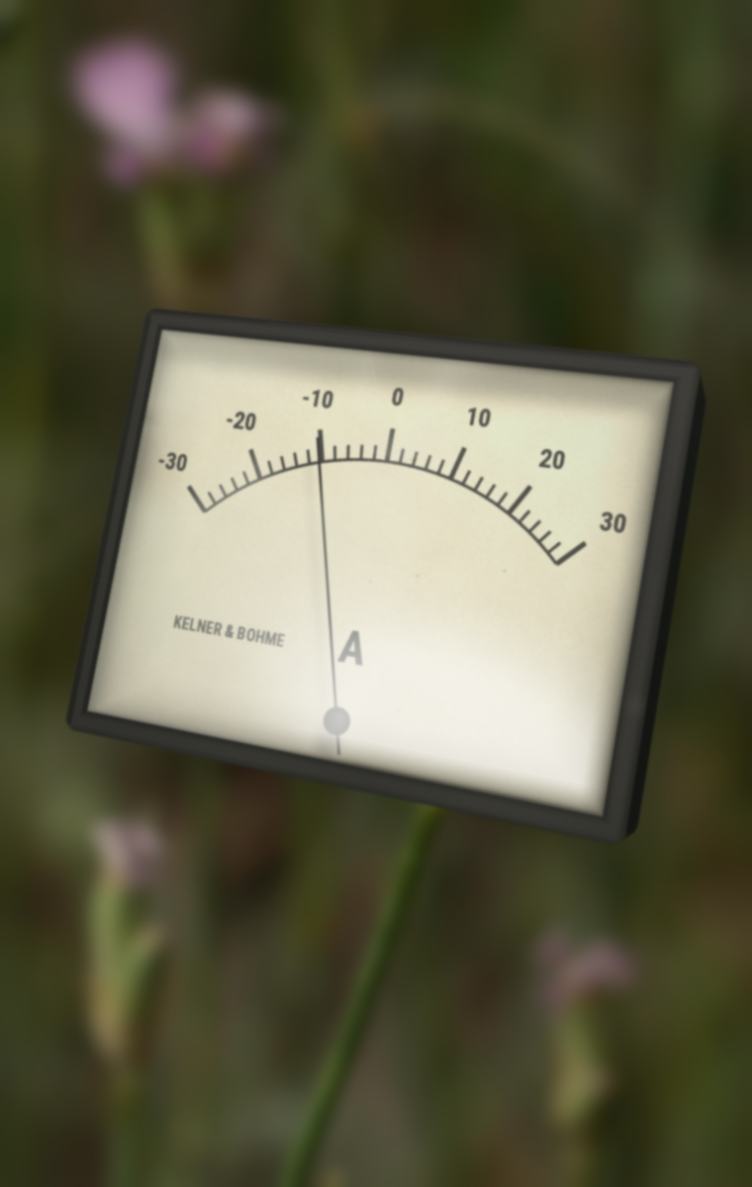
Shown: -10
